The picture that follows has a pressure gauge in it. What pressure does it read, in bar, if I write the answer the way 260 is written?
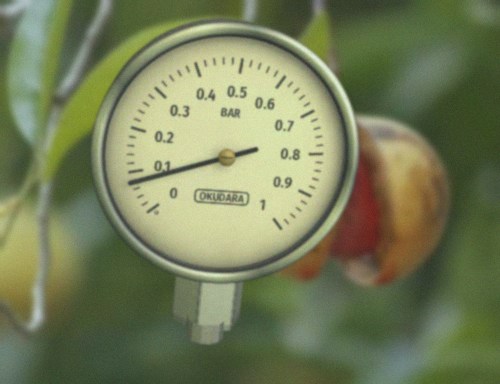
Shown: 0.08
